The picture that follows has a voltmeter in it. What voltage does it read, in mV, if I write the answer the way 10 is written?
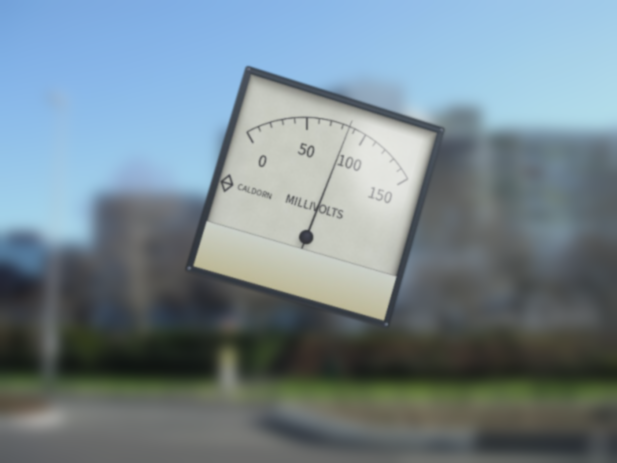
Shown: 85
